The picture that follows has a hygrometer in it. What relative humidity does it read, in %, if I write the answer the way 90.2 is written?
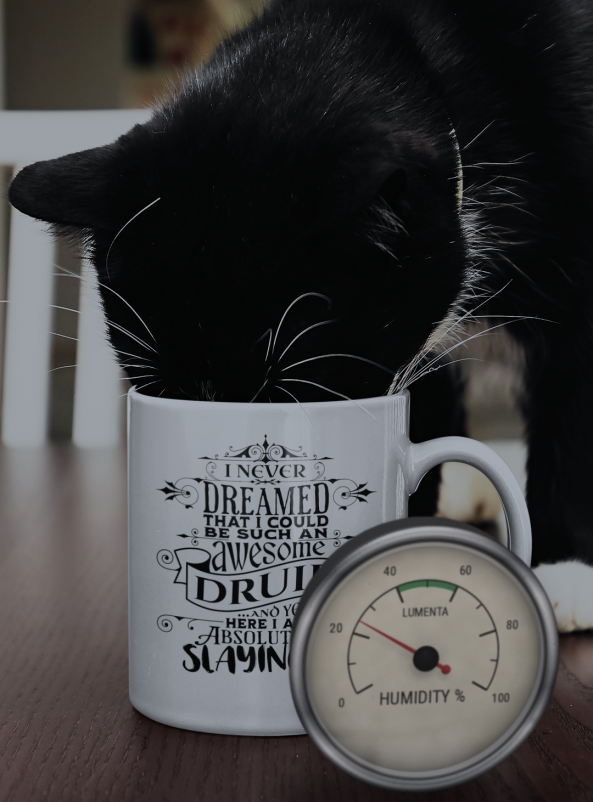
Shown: 25
